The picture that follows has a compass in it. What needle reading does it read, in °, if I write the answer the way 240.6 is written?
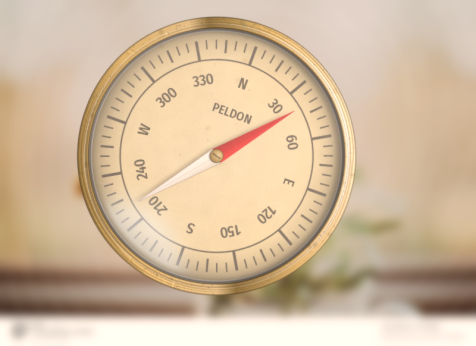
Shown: 40
